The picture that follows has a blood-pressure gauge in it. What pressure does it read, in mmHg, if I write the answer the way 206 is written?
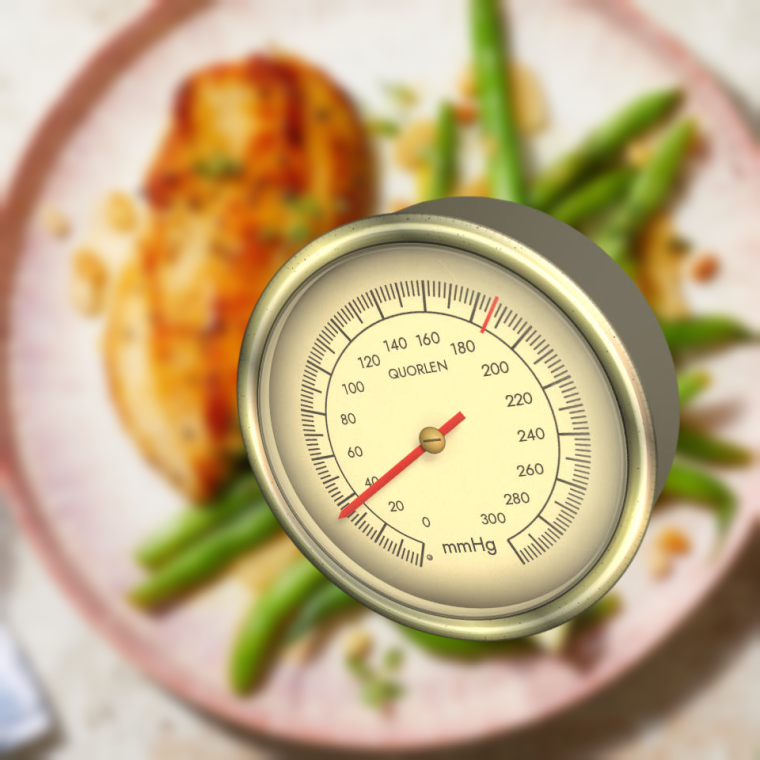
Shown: 36
